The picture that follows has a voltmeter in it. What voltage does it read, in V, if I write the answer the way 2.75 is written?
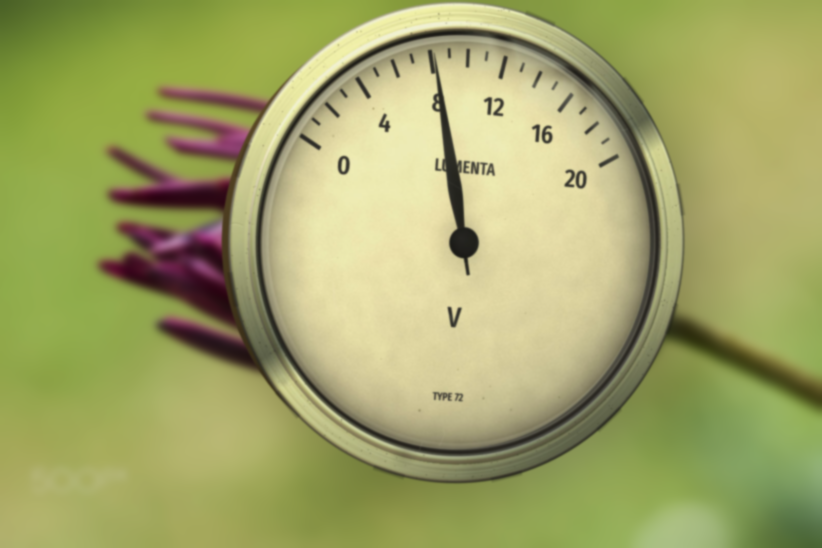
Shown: 8
